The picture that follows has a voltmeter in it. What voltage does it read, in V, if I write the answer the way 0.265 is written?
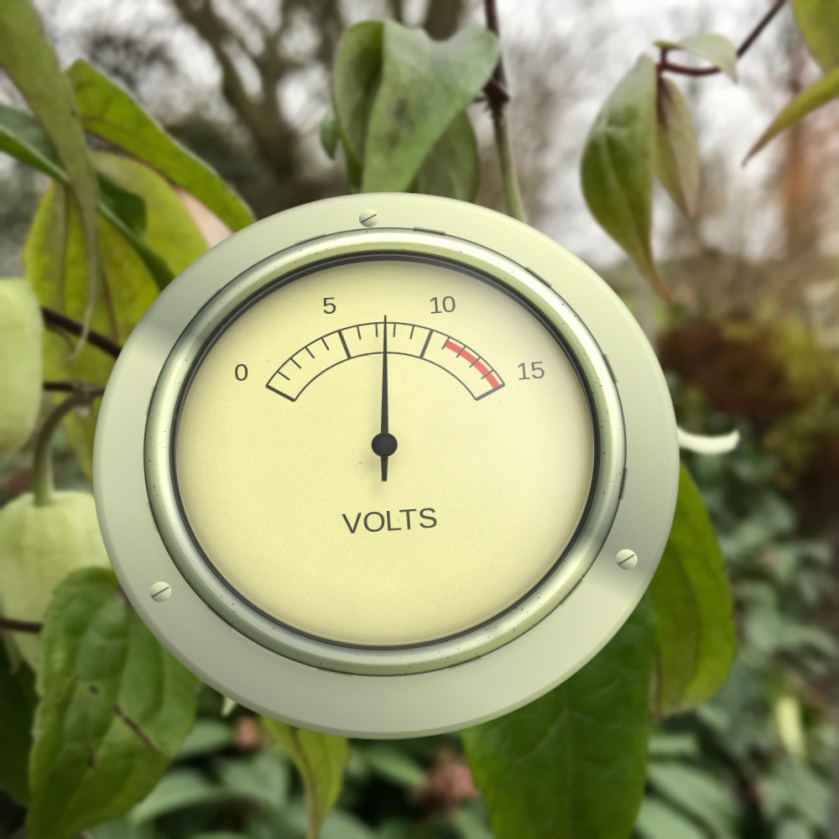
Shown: 7.5
